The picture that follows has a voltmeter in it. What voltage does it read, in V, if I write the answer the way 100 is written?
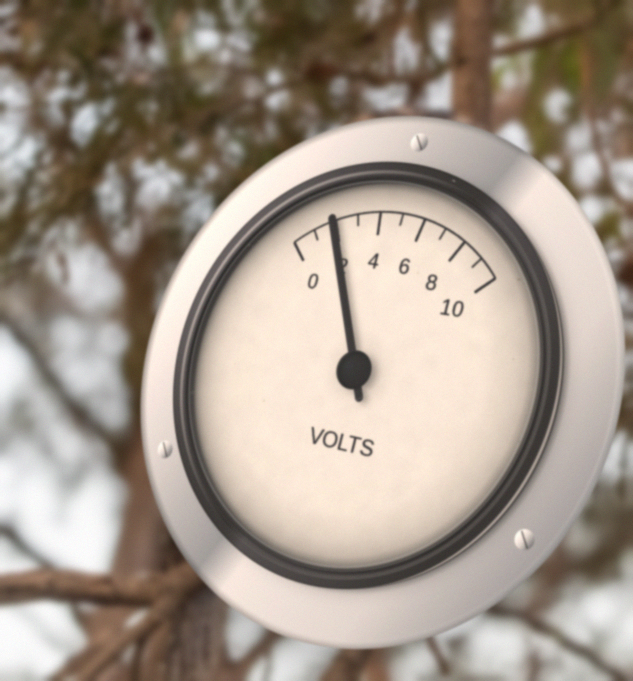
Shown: 2
